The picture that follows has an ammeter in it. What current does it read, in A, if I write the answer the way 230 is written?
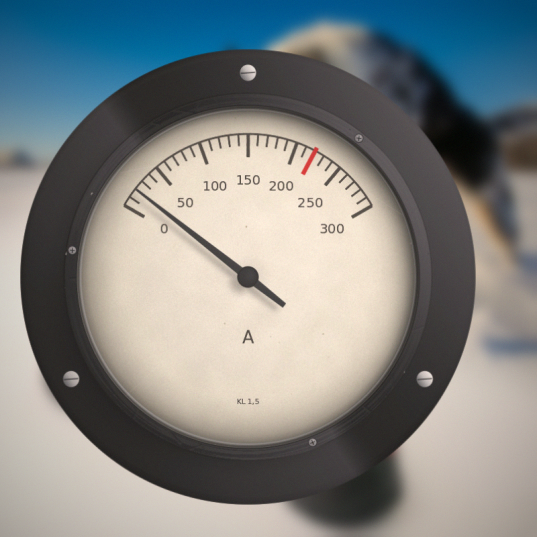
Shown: 20
